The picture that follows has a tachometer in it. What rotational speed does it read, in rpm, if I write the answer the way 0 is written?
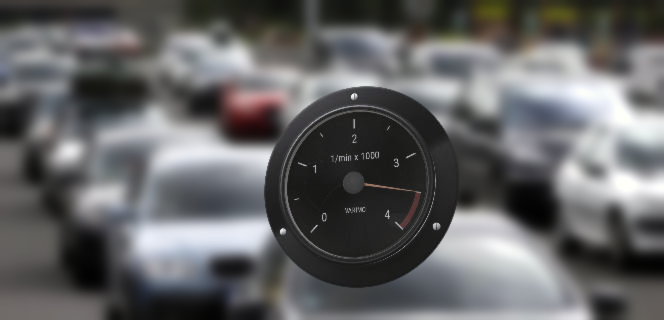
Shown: 3500
